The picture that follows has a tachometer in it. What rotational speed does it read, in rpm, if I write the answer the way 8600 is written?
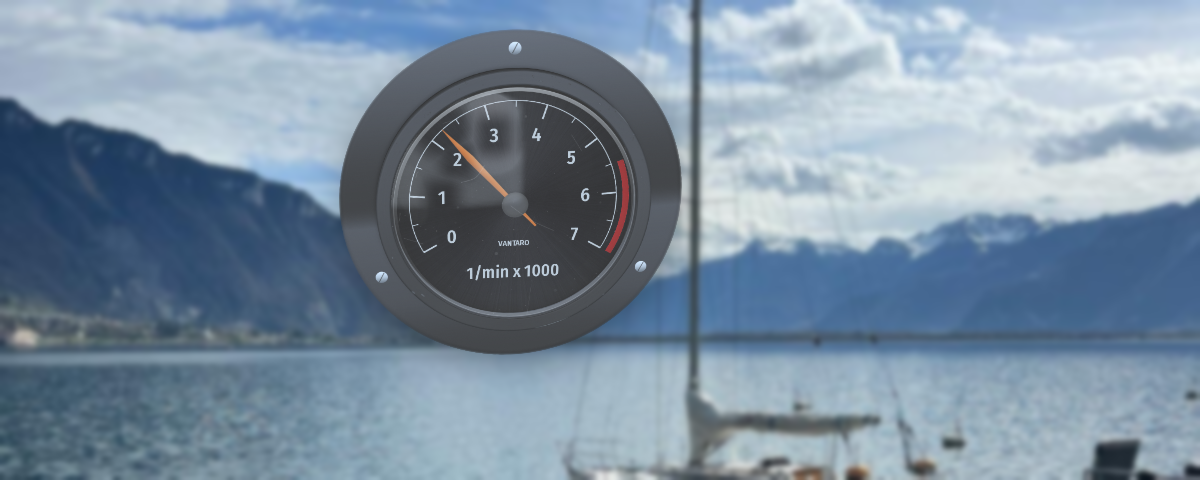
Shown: 2250
